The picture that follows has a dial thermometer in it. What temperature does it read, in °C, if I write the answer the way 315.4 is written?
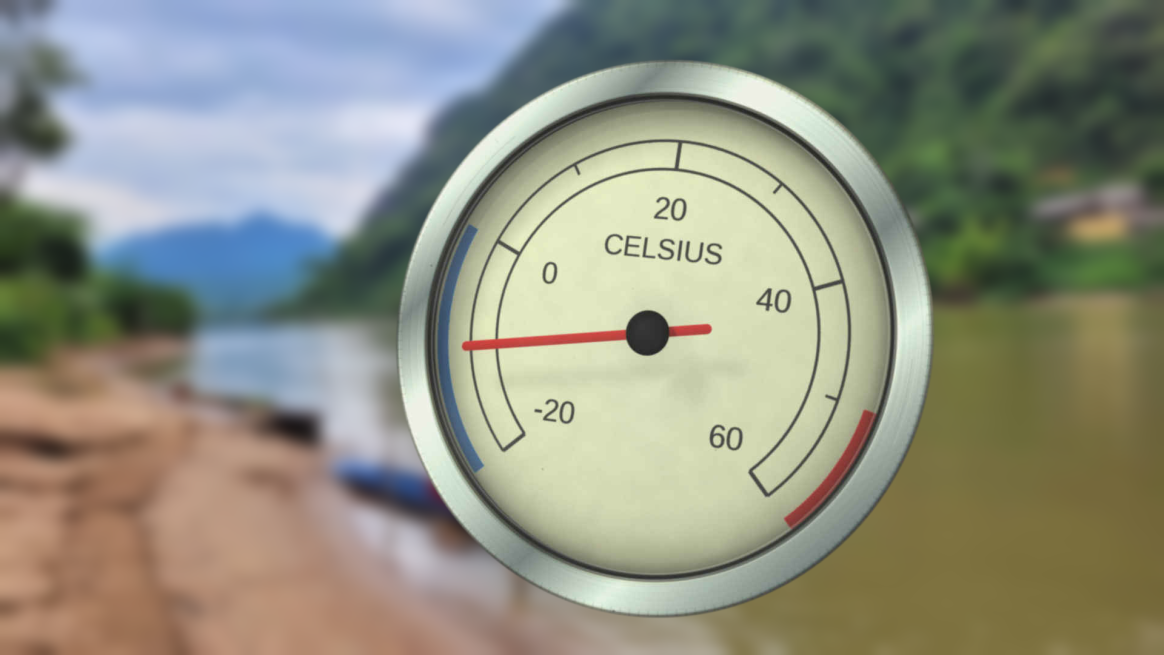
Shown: -10
